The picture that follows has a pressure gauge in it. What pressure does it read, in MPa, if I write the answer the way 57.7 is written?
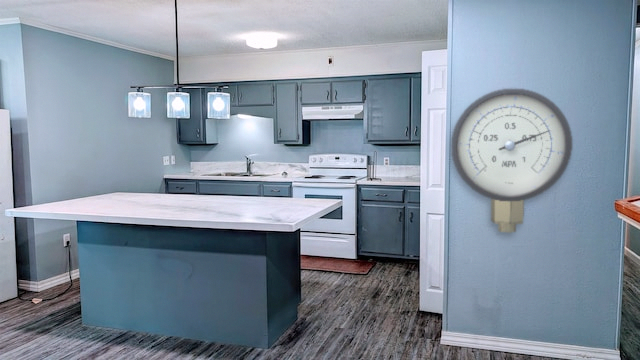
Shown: 0.75
